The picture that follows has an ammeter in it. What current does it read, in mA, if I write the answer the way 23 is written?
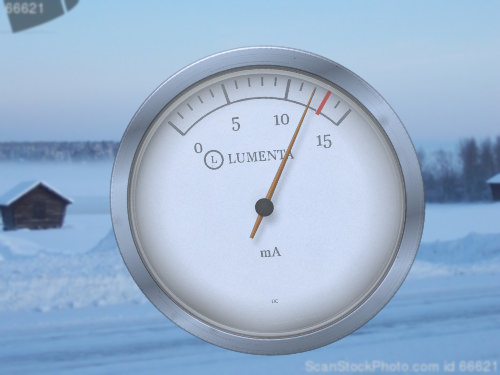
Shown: 12
